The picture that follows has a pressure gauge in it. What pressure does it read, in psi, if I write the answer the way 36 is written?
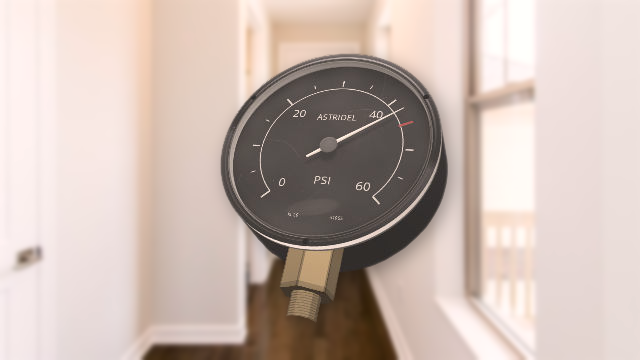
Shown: 42.5
